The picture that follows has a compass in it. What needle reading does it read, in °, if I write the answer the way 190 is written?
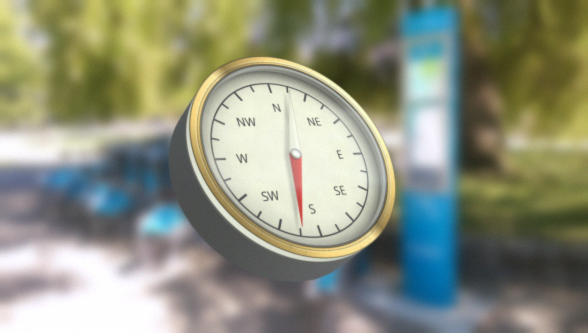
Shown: 195
